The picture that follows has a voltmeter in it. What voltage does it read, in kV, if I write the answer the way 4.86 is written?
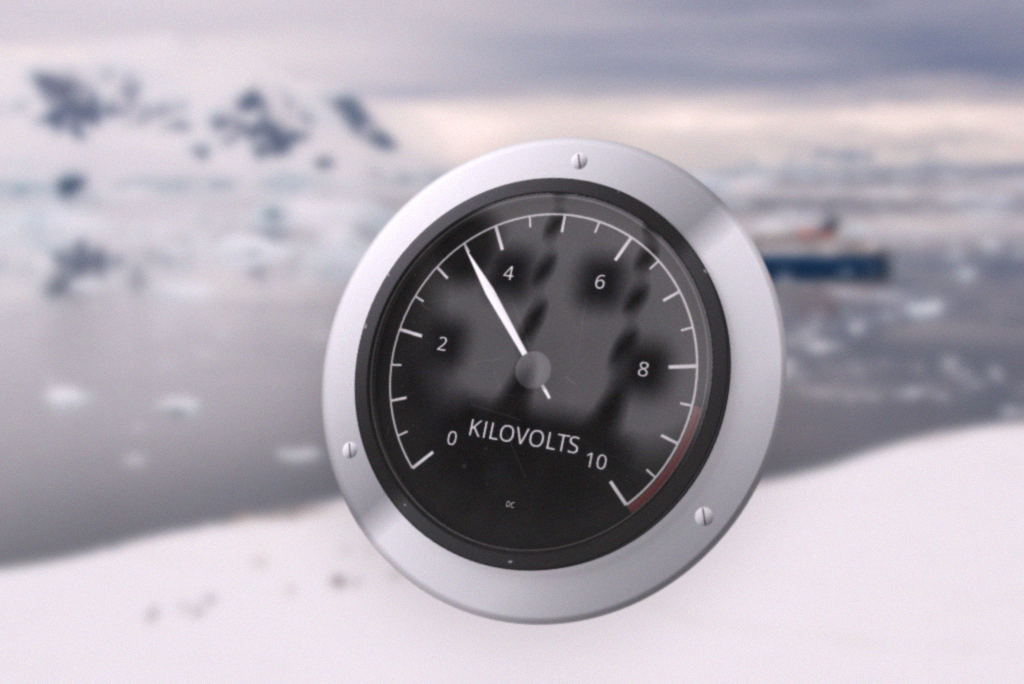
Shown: 3.5
